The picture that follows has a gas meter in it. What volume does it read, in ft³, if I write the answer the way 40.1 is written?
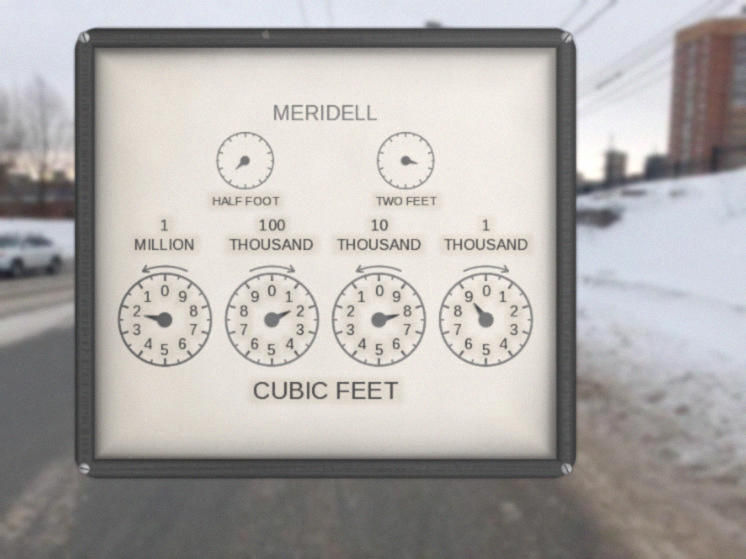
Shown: 217900
